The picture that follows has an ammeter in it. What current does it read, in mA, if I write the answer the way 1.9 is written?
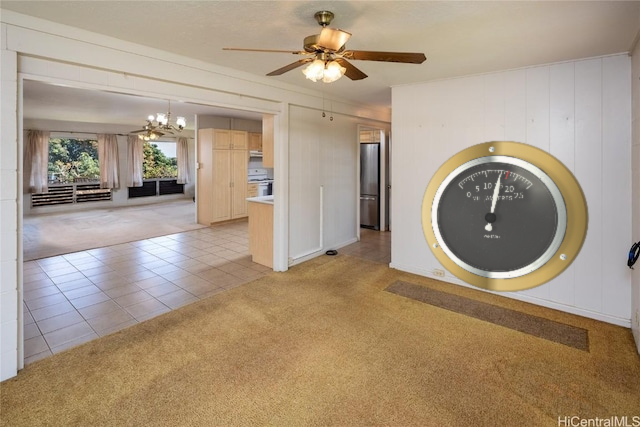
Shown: 15
